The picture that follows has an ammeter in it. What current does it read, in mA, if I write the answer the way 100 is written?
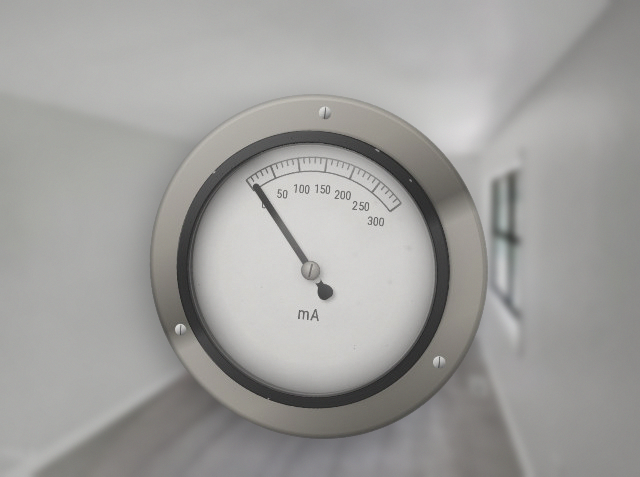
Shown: 10
